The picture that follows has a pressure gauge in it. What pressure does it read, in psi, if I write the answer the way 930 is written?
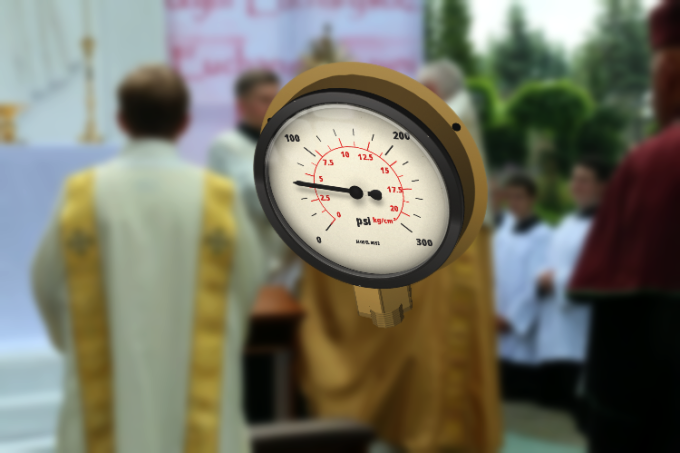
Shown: 60
